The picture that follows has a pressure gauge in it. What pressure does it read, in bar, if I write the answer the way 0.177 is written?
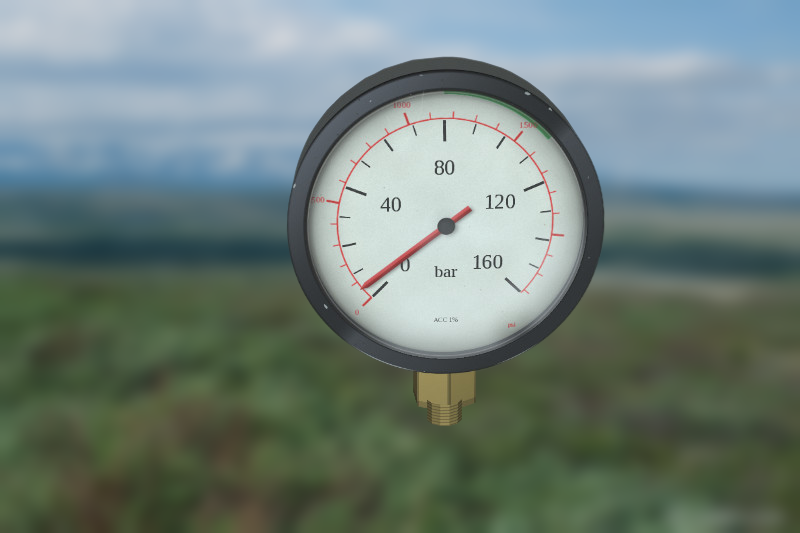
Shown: 5
